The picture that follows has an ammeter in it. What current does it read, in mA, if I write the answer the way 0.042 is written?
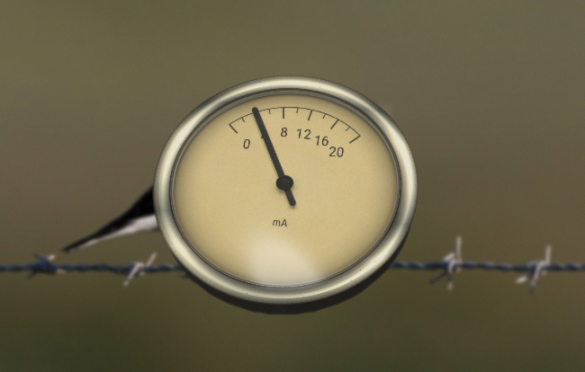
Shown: 4
